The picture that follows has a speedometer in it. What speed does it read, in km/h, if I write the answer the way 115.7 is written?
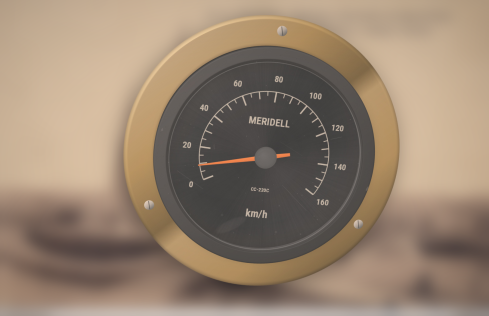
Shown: 10
